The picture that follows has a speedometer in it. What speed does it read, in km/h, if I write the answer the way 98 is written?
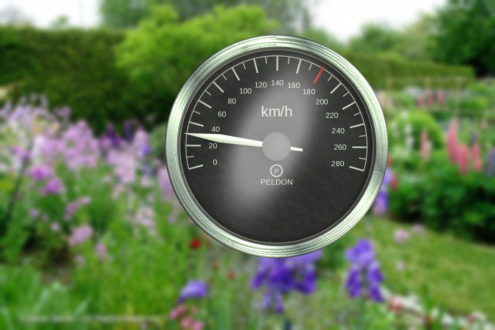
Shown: 30
